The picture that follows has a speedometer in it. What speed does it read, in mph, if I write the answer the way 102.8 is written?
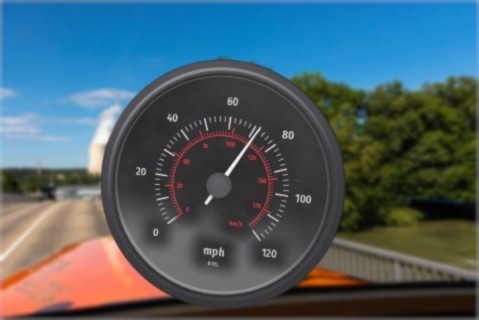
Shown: 72
